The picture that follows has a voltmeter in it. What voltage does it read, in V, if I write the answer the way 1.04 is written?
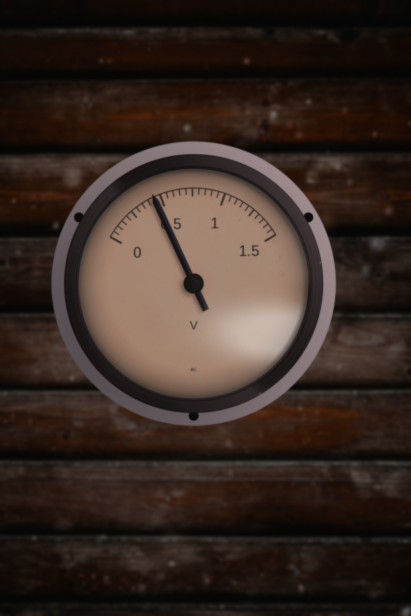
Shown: 0.45
